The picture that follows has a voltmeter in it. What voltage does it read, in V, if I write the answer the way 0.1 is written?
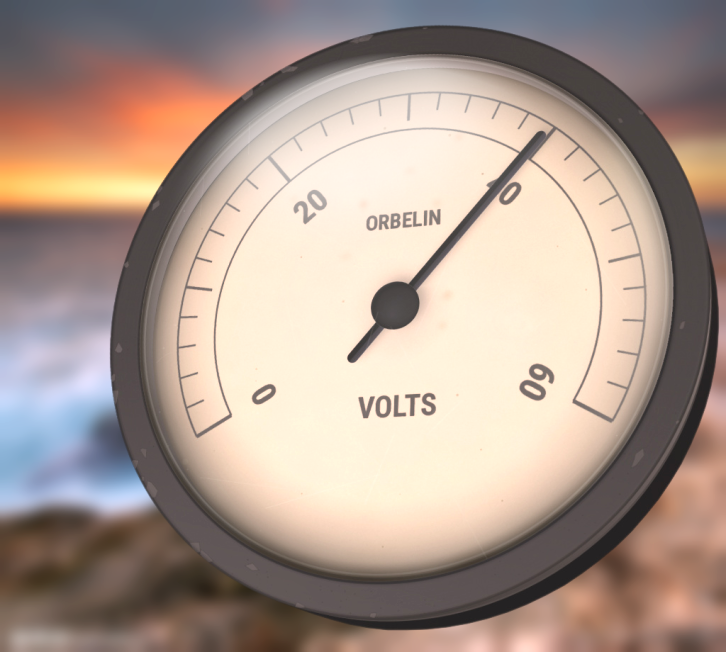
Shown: 40
